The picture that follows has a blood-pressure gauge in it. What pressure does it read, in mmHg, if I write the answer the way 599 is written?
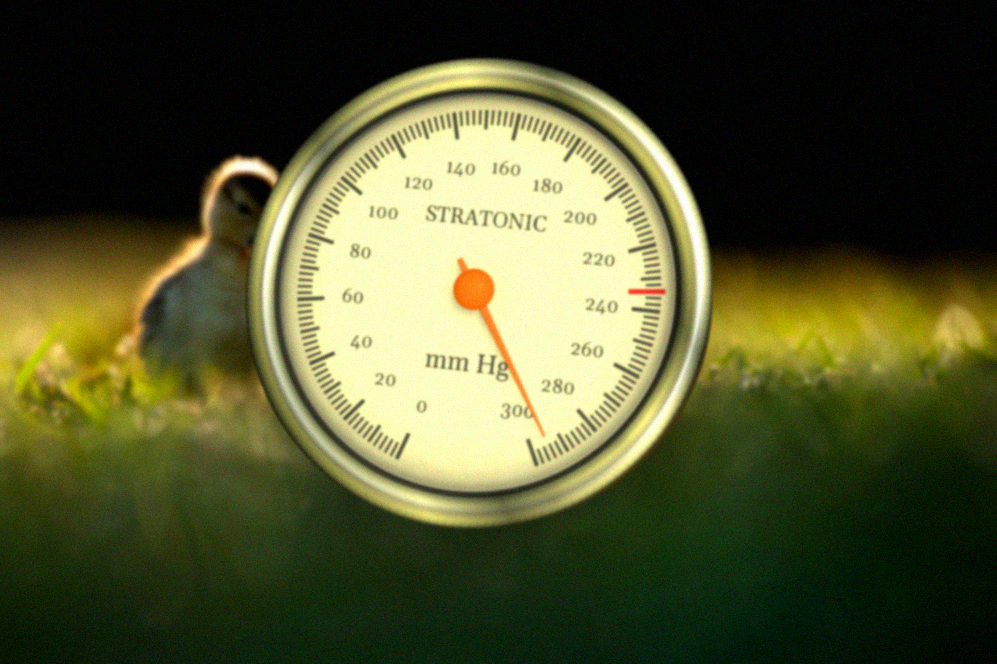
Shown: 294
